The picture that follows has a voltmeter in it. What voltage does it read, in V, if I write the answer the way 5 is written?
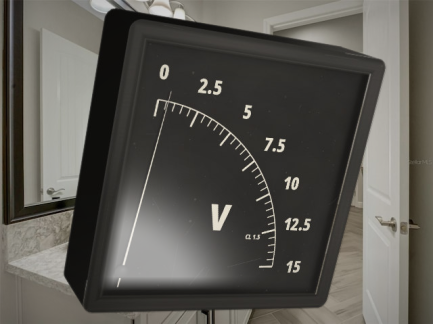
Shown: 0.5
